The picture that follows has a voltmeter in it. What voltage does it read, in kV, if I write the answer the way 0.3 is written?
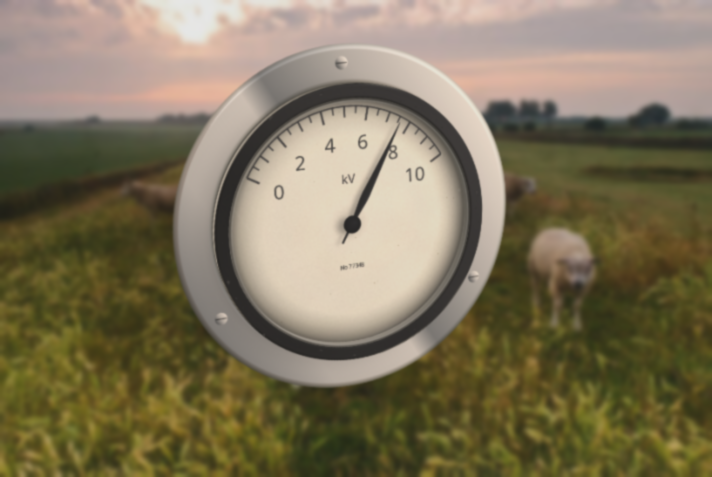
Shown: 7.5
